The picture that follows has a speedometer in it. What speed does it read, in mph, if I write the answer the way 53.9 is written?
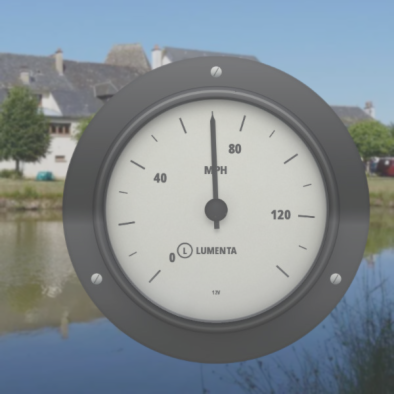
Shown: 70
